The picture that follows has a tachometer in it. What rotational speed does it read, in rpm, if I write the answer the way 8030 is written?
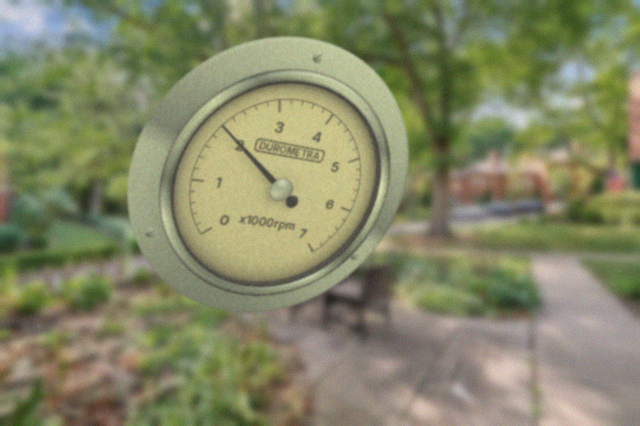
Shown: 2000
